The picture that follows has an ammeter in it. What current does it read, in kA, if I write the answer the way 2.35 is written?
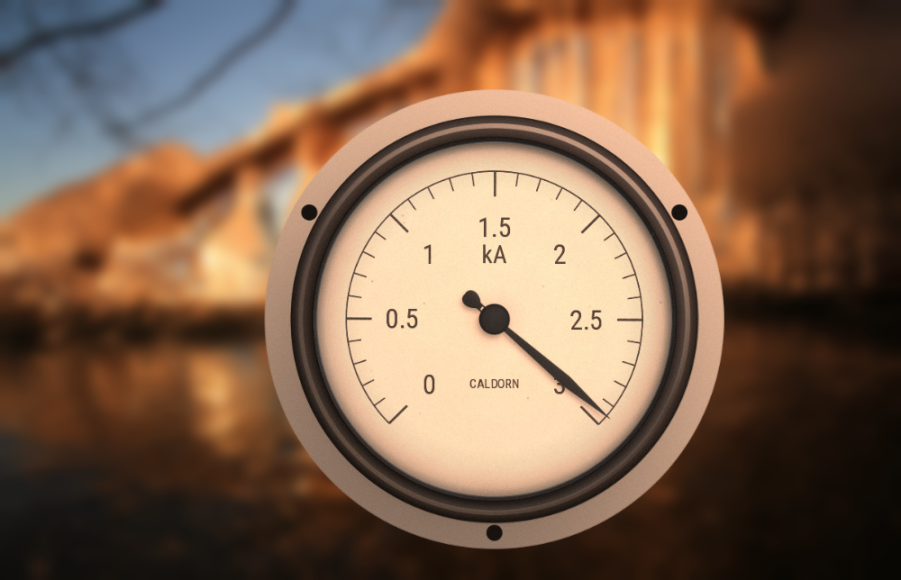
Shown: 2.95
